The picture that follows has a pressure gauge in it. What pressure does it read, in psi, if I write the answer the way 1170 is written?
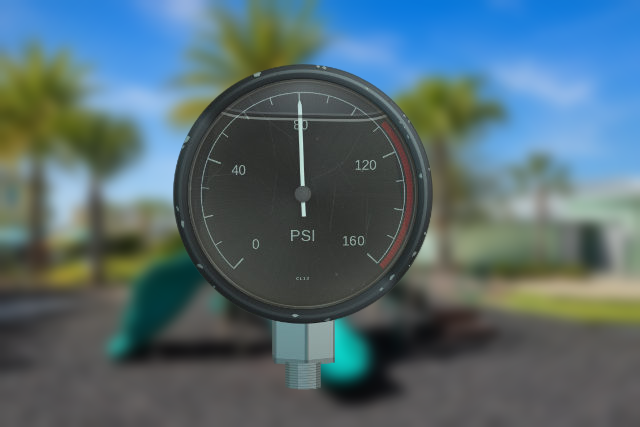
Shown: 80
